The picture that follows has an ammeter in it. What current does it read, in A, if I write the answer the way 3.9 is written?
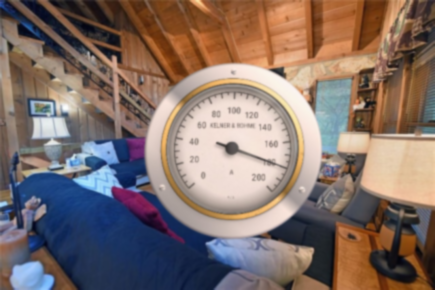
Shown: 180
